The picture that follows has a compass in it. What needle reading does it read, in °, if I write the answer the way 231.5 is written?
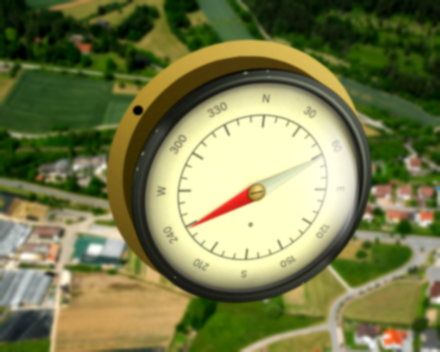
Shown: 240
